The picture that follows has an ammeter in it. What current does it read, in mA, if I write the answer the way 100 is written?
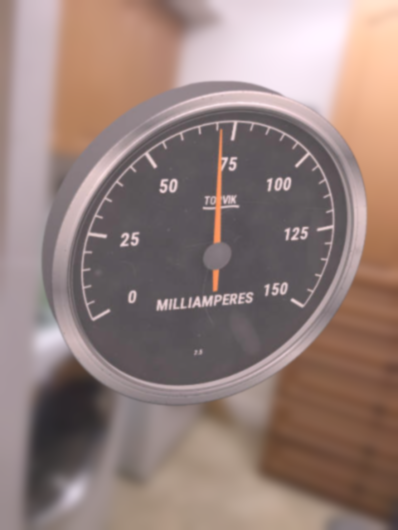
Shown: 70
